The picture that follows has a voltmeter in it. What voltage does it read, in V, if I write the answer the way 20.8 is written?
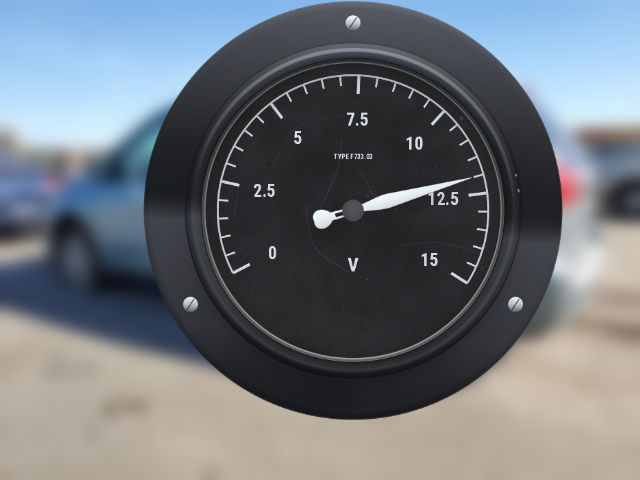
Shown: 12
